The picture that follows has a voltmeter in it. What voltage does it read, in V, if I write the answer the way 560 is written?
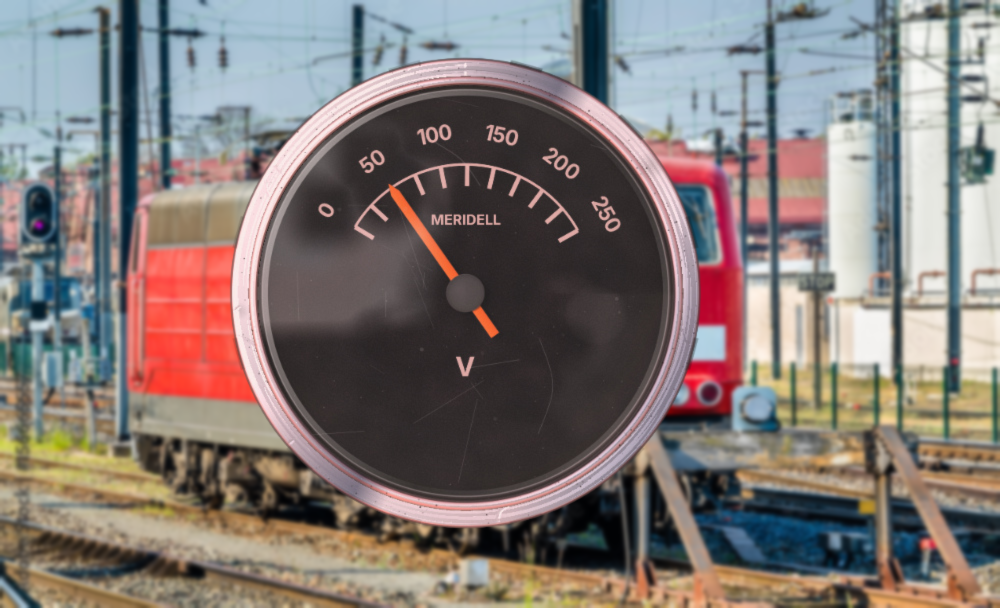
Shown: 50
